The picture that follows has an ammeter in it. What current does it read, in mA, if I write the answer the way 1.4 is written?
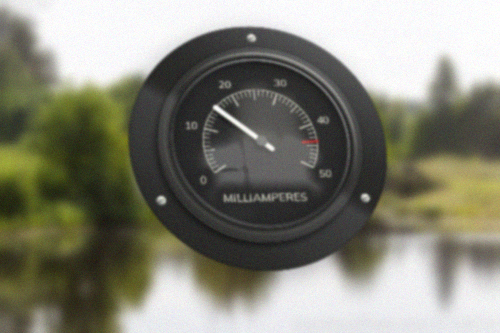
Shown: 15
